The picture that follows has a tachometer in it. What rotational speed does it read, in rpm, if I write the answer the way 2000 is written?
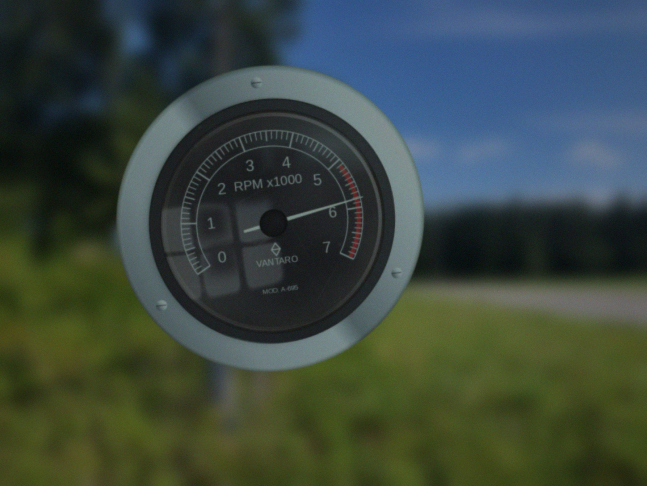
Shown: 5800
